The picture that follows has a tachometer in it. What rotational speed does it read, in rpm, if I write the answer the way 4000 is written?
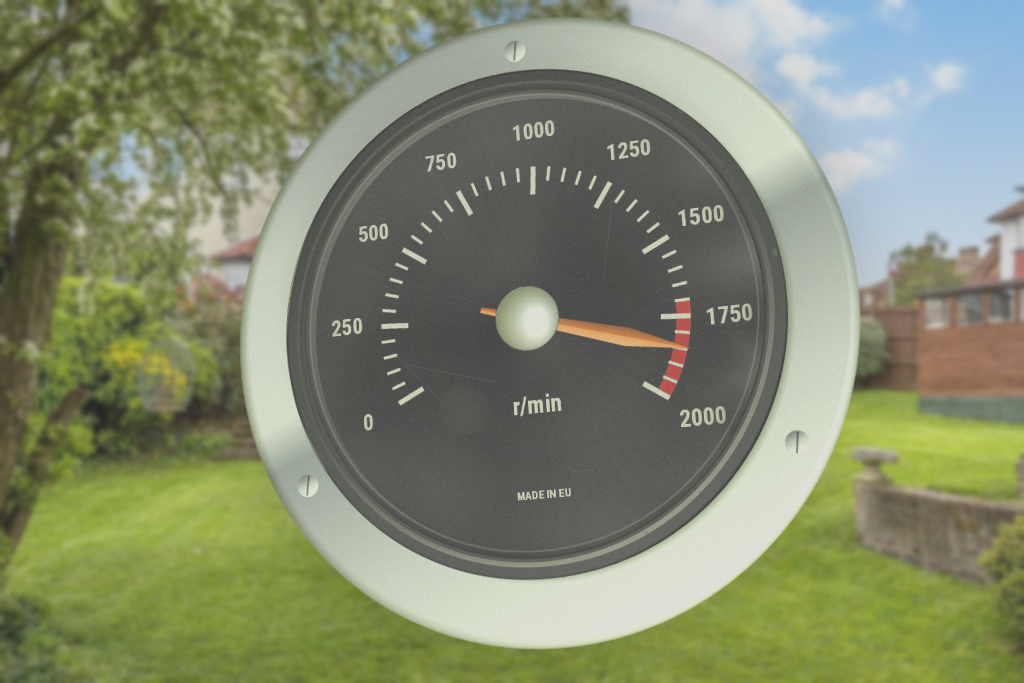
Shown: 1850
